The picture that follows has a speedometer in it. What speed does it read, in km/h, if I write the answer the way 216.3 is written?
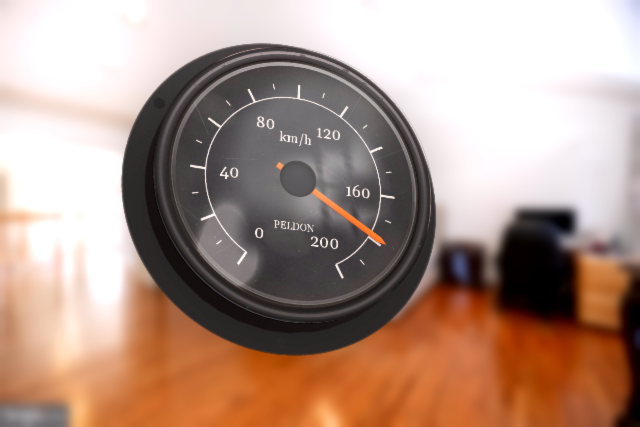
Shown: 180
